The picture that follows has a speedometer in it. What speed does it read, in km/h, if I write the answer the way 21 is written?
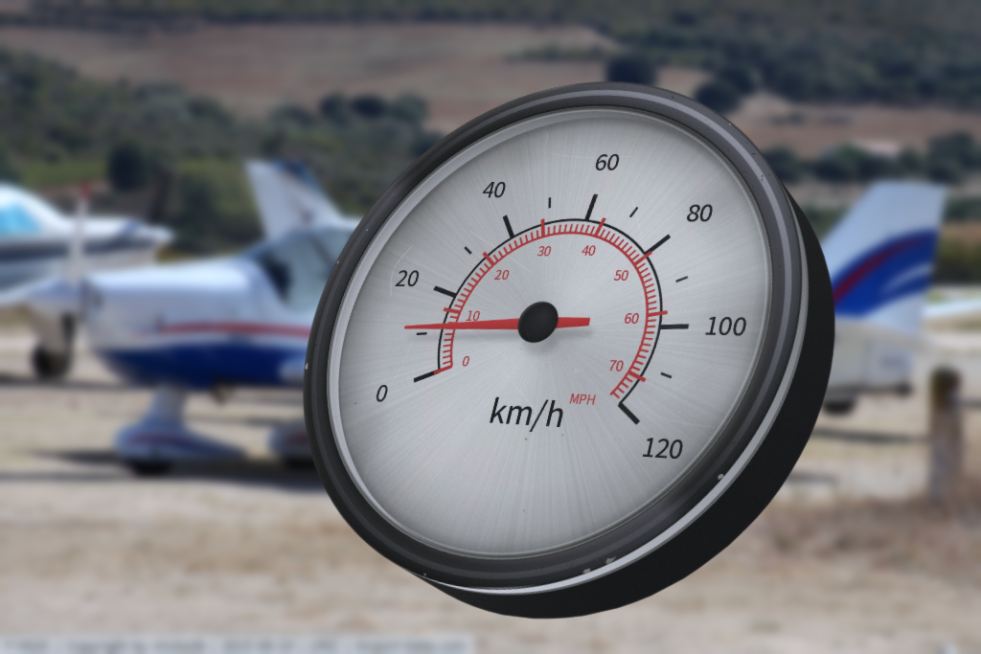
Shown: 10
